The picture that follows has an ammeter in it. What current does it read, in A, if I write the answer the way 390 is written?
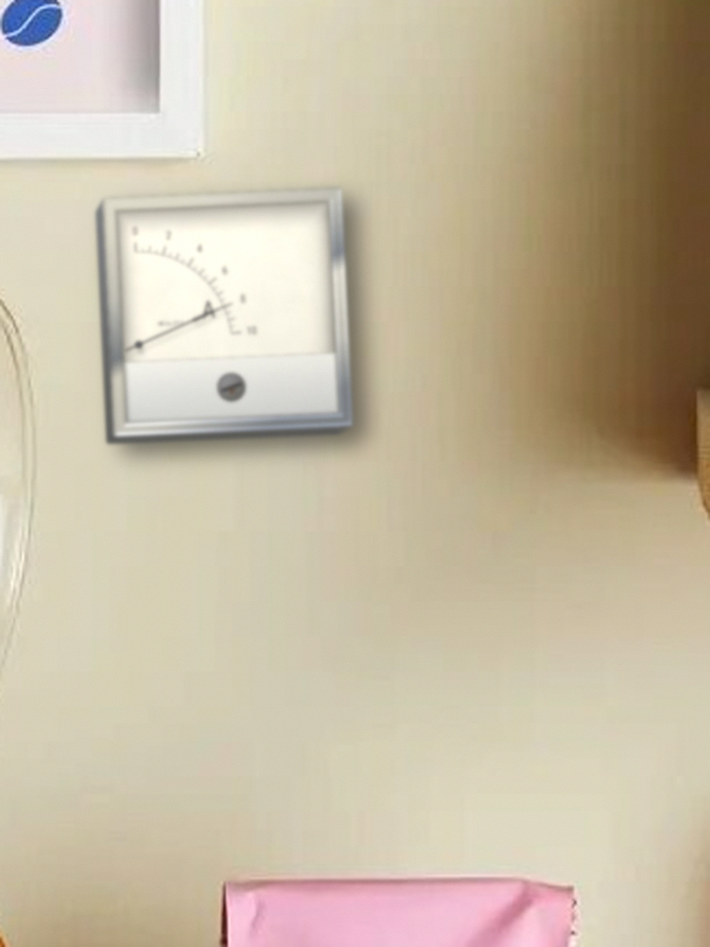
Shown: 8
